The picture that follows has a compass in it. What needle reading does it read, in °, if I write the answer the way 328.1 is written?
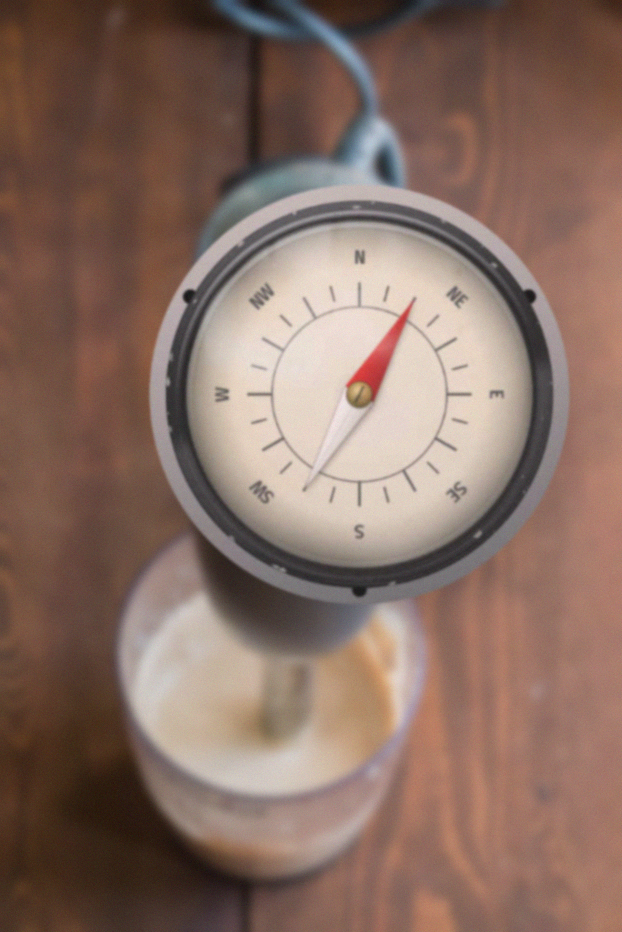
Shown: 30
